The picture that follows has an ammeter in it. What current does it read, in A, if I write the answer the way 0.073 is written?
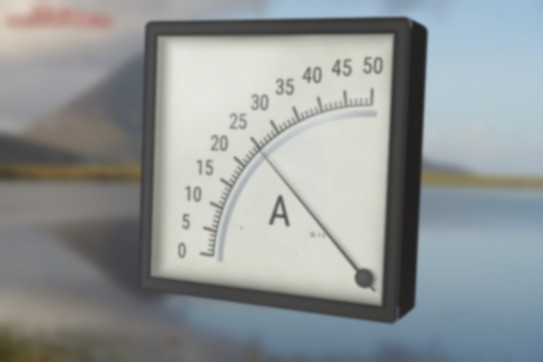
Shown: 25
